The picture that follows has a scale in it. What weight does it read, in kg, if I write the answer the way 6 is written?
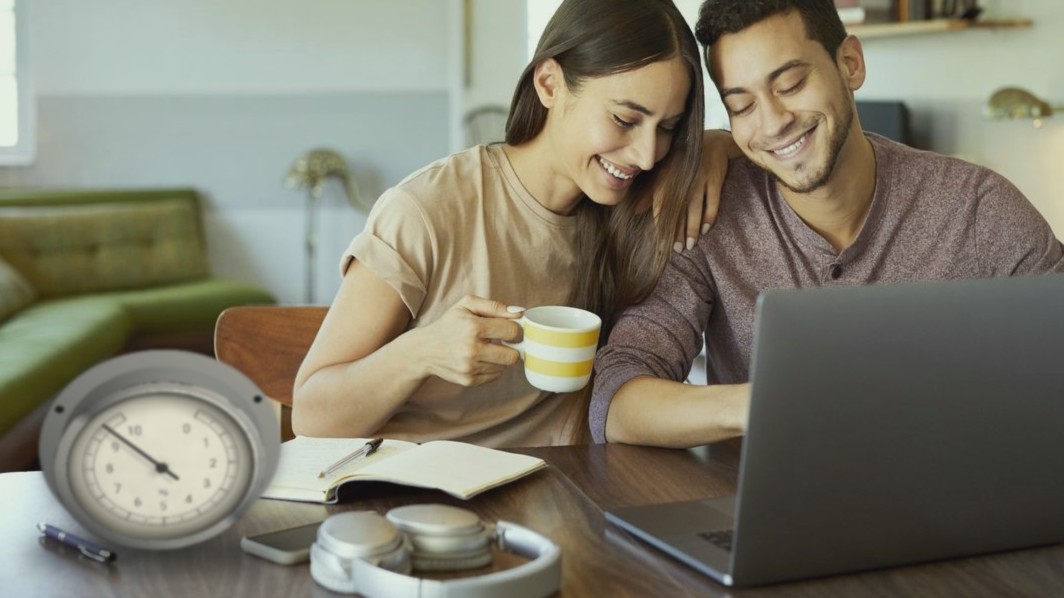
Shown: 9.5
